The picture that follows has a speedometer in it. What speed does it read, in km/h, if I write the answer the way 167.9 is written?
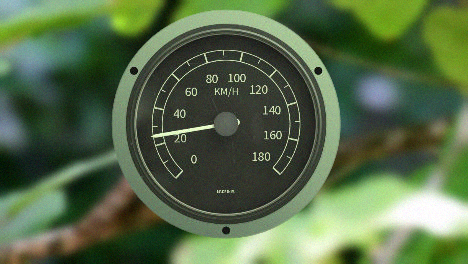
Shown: 25
